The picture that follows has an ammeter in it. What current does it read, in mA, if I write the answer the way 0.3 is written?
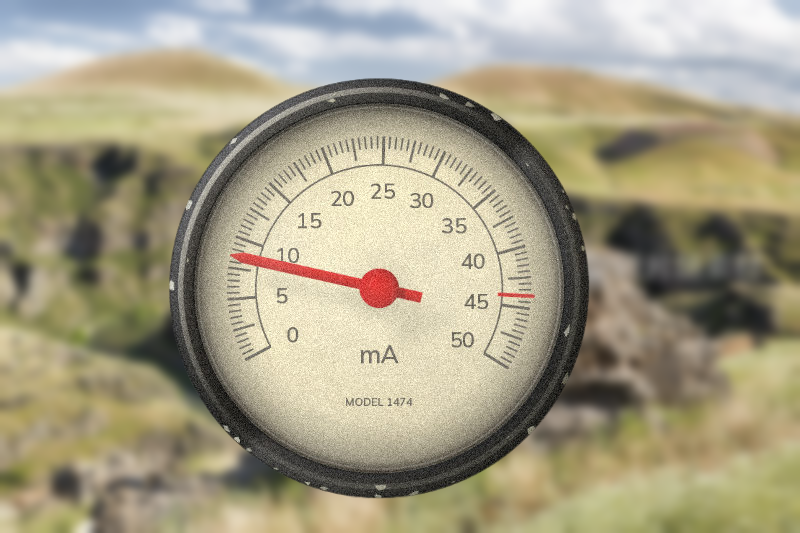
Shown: 8.5
